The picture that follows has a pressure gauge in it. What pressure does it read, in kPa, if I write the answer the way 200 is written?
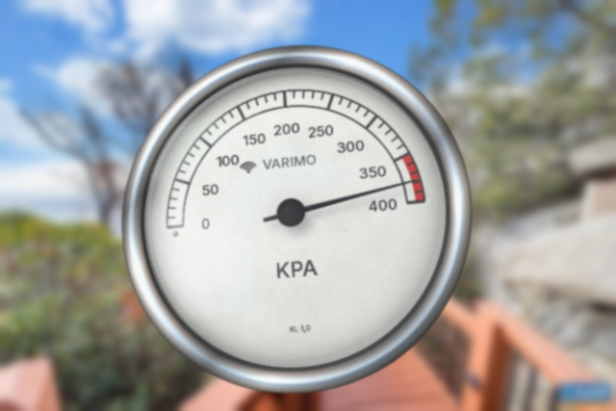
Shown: 380
